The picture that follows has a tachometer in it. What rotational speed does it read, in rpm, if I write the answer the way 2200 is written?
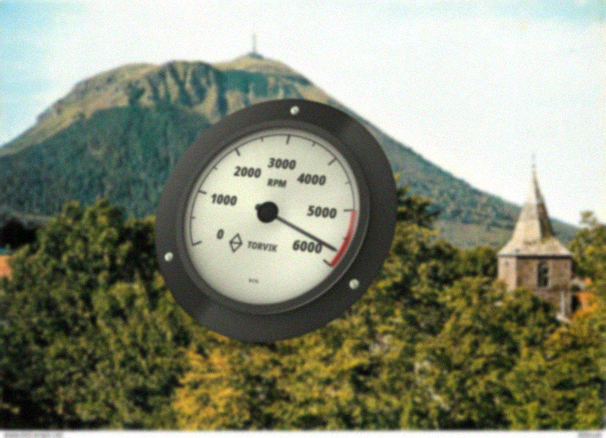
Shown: 5750
